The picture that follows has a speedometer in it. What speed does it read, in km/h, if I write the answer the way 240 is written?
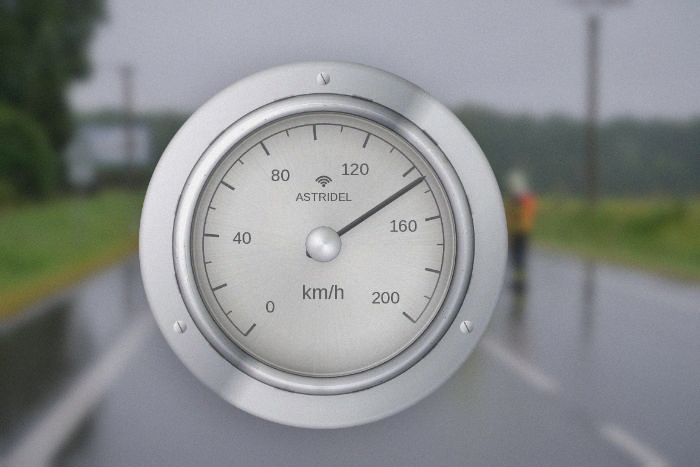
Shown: 145
